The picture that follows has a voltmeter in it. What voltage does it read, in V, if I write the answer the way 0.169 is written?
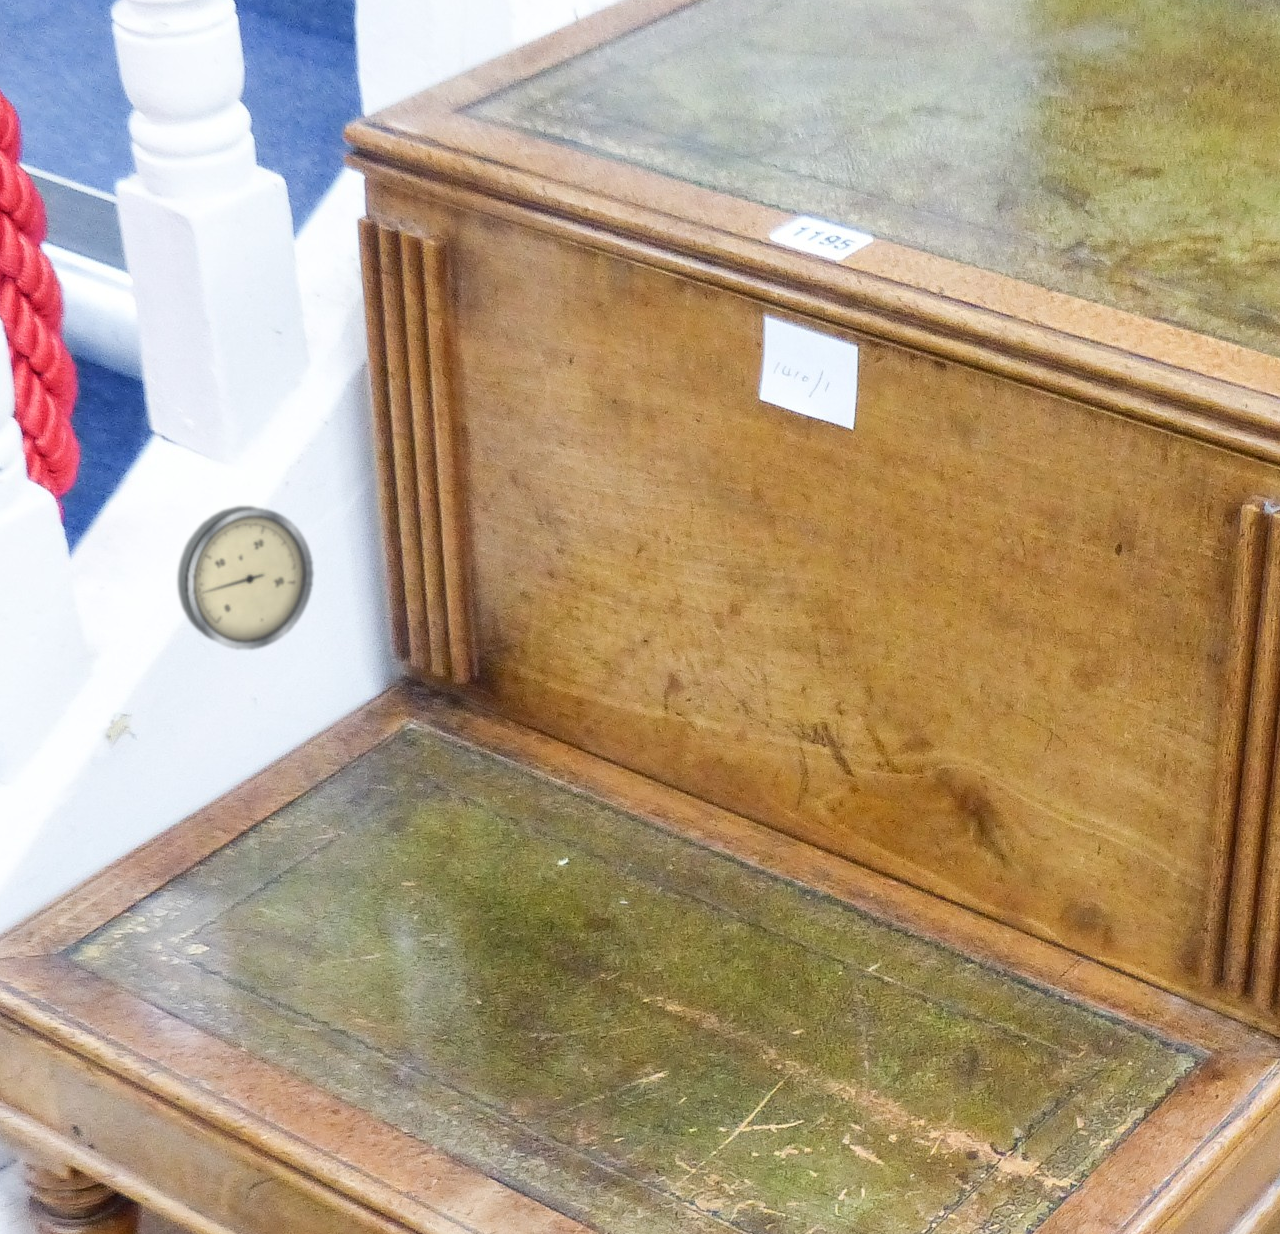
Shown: 5
